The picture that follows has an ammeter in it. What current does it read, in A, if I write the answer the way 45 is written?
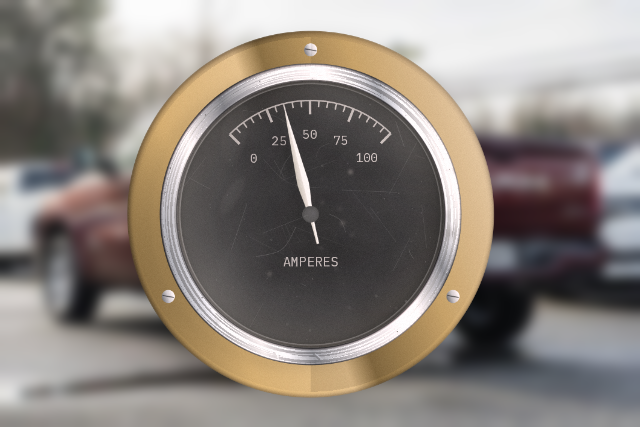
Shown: 35
